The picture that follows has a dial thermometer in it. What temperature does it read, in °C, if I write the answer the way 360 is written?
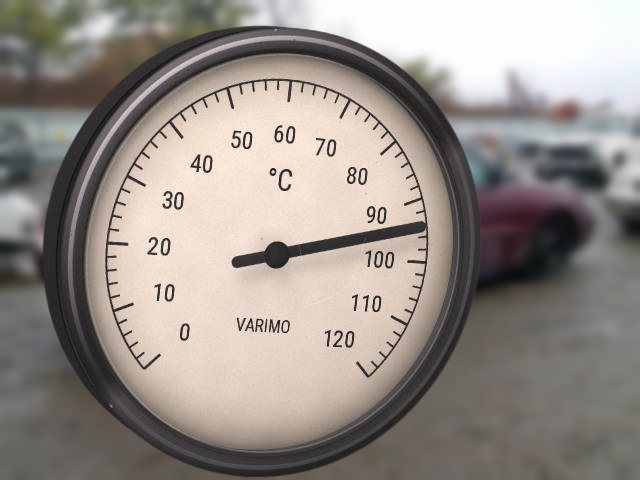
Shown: 94
